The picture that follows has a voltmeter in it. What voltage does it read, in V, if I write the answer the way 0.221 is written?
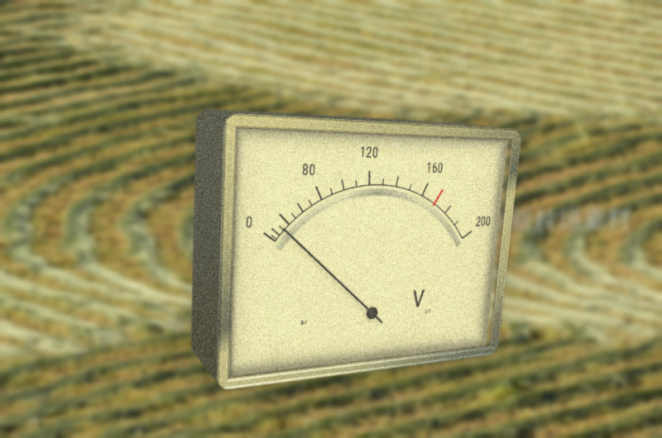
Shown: 30
